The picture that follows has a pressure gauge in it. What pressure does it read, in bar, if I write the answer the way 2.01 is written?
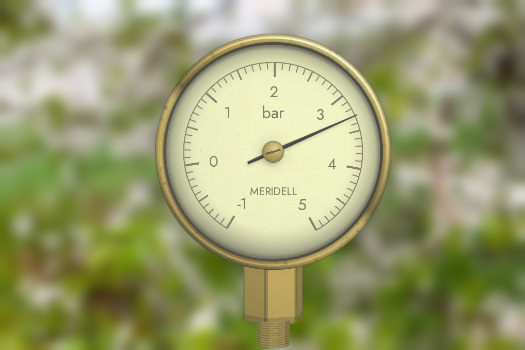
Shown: 3.3
